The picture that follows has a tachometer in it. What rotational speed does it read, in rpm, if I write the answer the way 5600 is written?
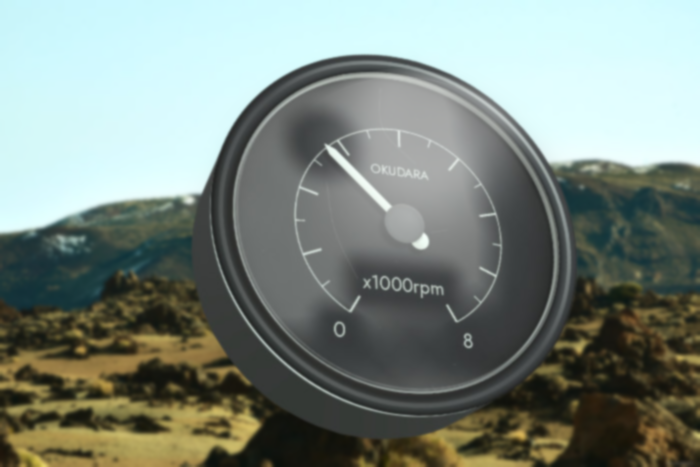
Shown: 2750
